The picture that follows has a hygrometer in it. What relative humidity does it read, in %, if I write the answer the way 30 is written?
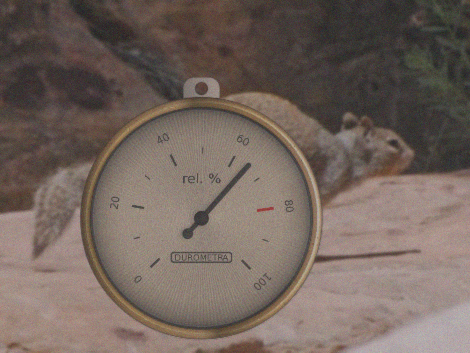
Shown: 65
